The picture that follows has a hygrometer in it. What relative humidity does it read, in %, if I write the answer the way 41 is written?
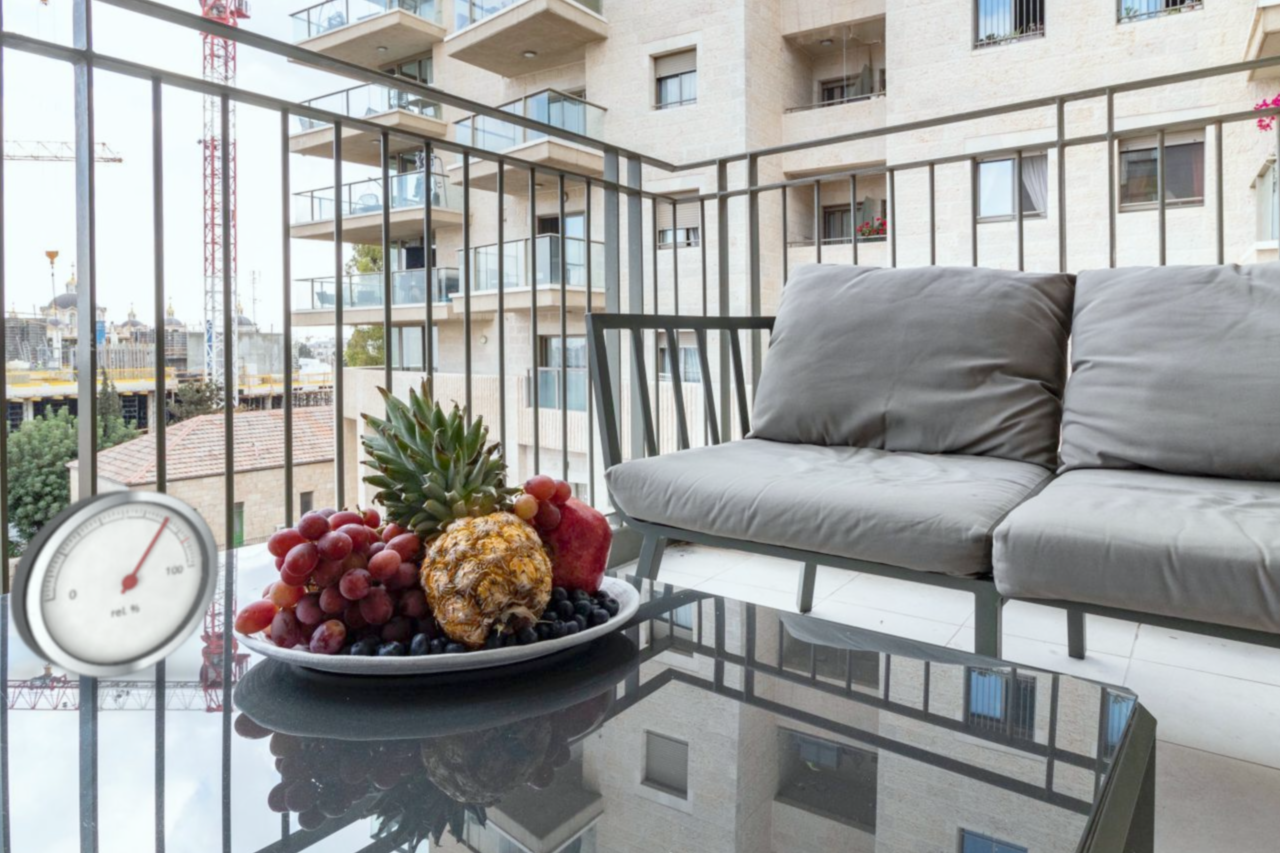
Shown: 70
